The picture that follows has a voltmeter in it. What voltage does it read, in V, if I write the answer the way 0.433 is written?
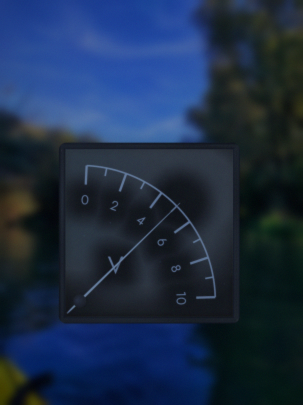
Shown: 5
